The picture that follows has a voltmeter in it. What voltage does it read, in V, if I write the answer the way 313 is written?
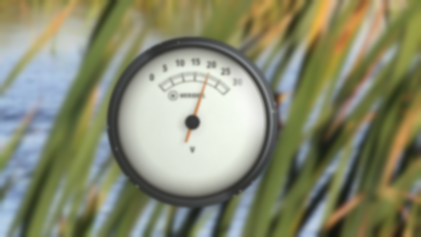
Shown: 20
